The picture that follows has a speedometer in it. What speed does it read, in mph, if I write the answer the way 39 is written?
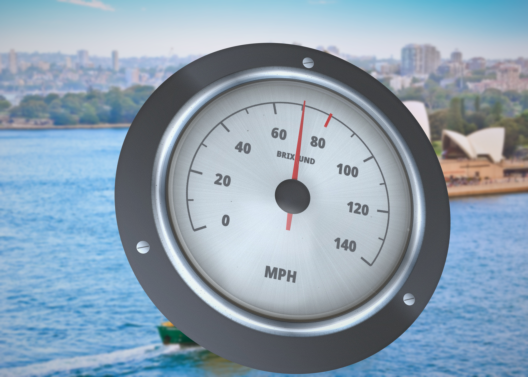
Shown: 70
